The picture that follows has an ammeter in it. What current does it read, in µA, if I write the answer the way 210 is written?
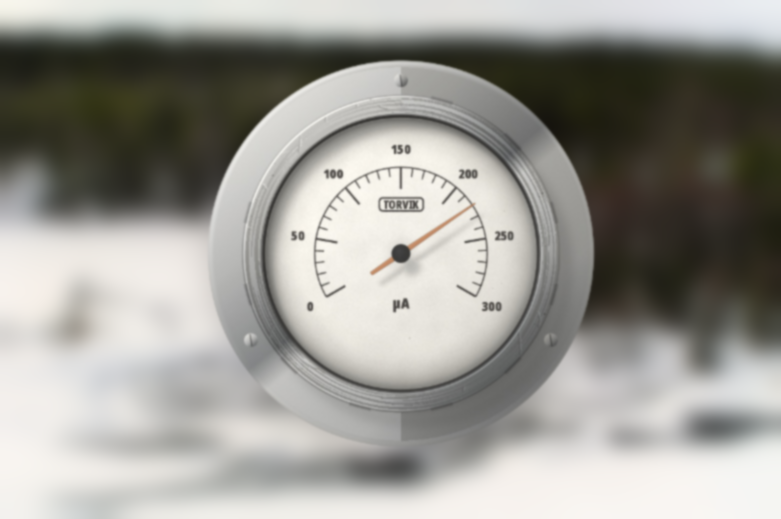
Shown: 220
